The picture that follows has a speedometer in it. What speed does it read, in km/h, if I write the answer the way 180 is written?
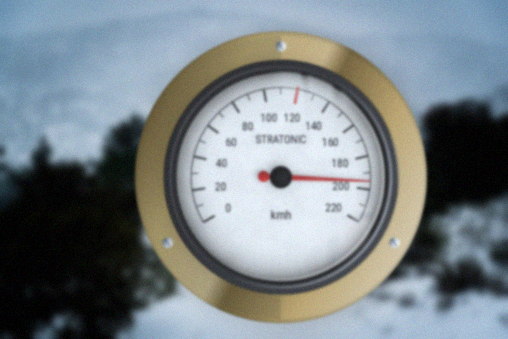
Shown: 195
